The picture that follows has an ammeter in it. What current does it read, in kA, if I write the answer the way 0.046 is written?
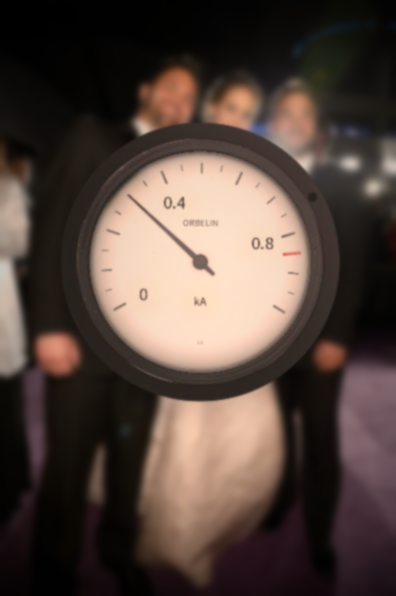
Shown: 0.3
